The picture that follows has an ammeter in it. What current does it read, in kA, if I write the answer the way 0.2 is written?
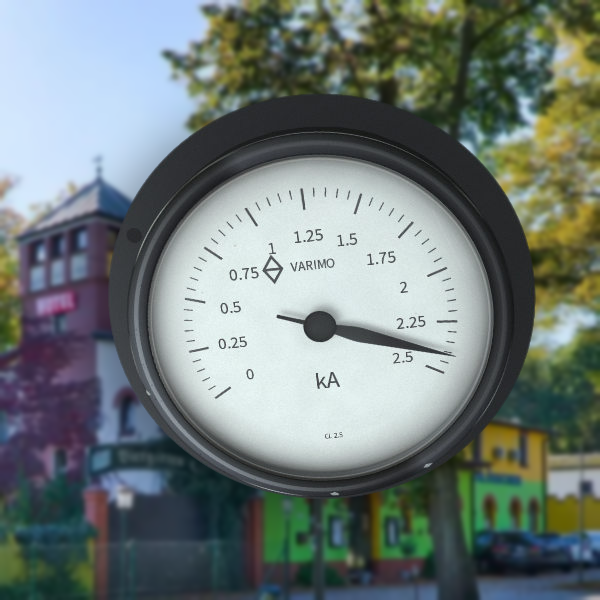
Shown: 2.4
